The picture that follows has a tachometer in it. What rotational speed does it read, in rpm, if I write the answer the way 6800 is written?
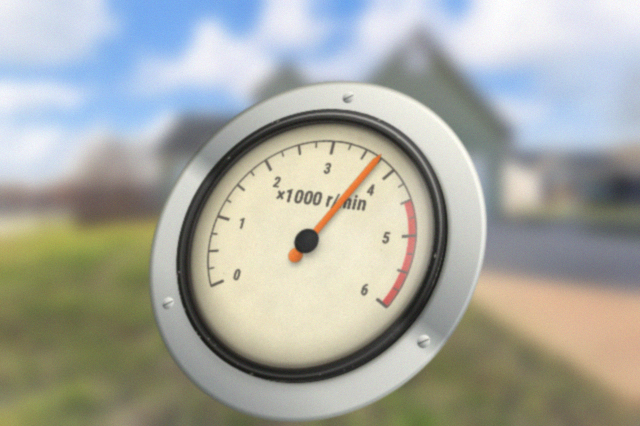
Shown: 3750
